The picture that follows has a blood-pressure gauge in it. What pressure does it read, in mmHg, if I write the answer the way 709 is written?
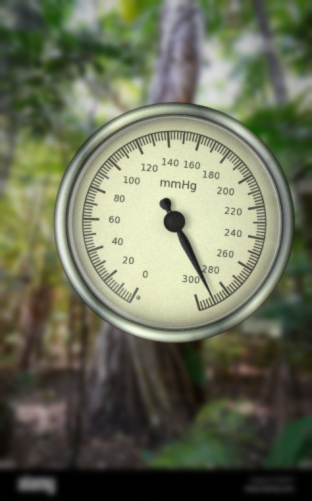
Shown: 290
